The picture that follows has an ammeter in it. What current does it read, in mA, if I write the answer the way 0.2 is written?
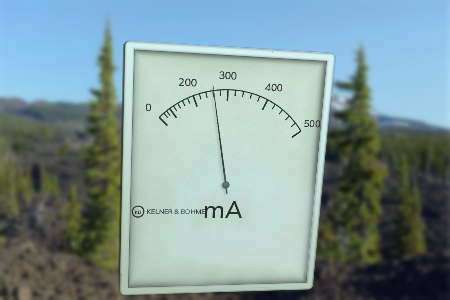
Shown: 260
